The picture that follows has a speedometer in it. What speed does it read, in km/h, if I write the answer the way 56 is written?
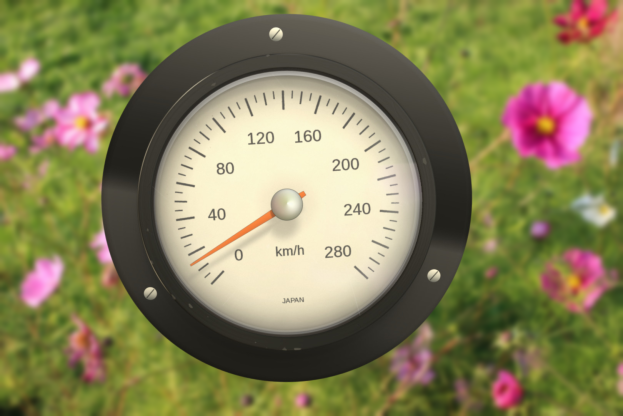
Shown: 15
